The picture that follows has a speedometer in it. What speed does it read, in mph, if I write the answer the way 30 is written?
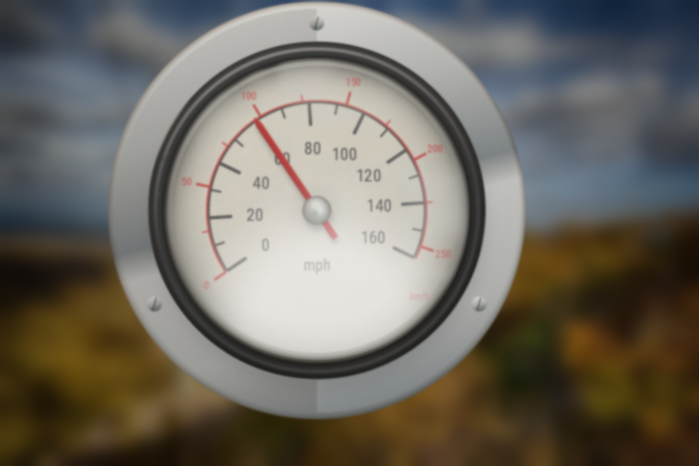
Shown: 60
